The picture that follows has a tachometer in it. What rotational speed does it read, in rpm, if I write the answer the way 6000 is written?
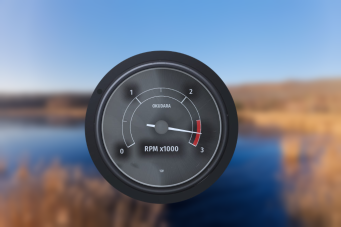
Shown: 2750
